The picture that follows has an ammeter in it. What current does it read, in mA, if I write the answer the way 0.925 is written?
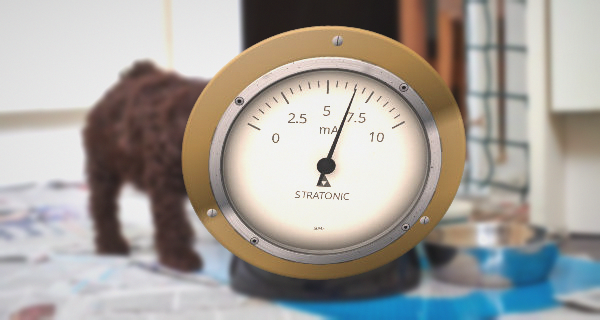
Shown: 6.5
